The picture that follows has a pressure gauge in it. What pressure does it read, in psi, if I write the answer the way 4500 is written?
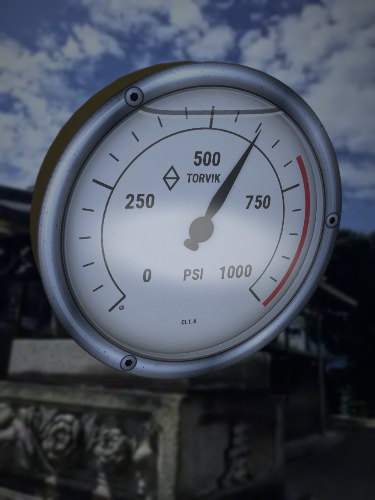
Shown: 600
